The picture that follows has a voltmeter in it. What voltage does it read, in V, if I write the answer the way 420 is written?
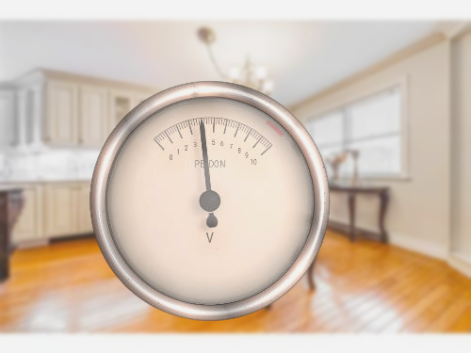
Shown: 4
